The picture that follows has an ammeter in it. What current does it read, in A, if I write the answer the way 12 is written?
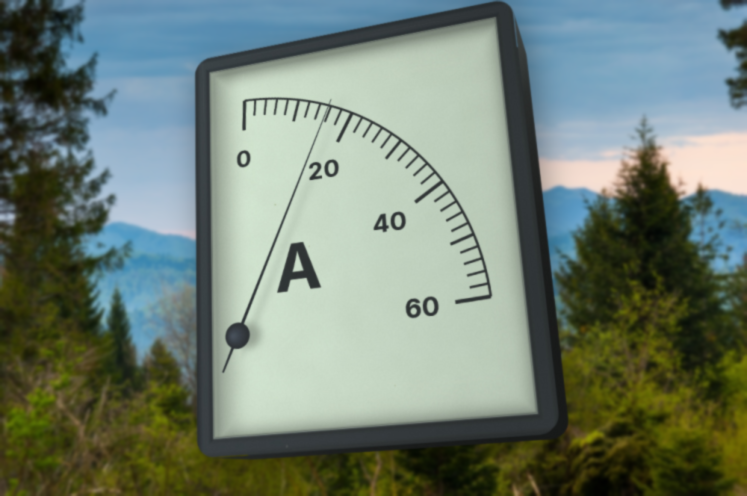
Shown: 16
